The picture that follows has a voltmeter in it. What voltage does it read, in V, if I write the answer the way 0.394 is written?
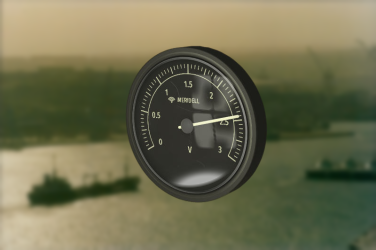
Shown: 2.45
